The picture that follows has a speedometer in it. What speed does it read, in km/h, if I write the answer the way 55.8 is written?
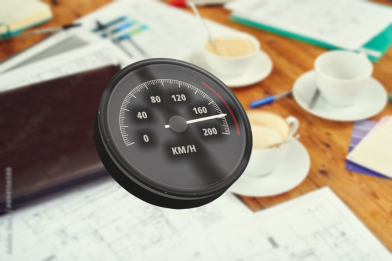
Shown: 180
